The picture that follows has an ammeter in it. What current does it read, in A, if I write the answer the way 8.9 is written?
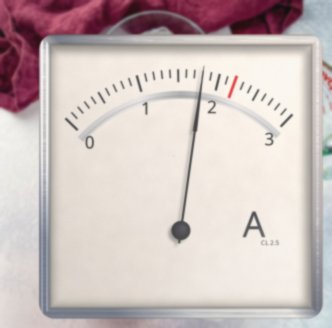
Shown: 1.8
